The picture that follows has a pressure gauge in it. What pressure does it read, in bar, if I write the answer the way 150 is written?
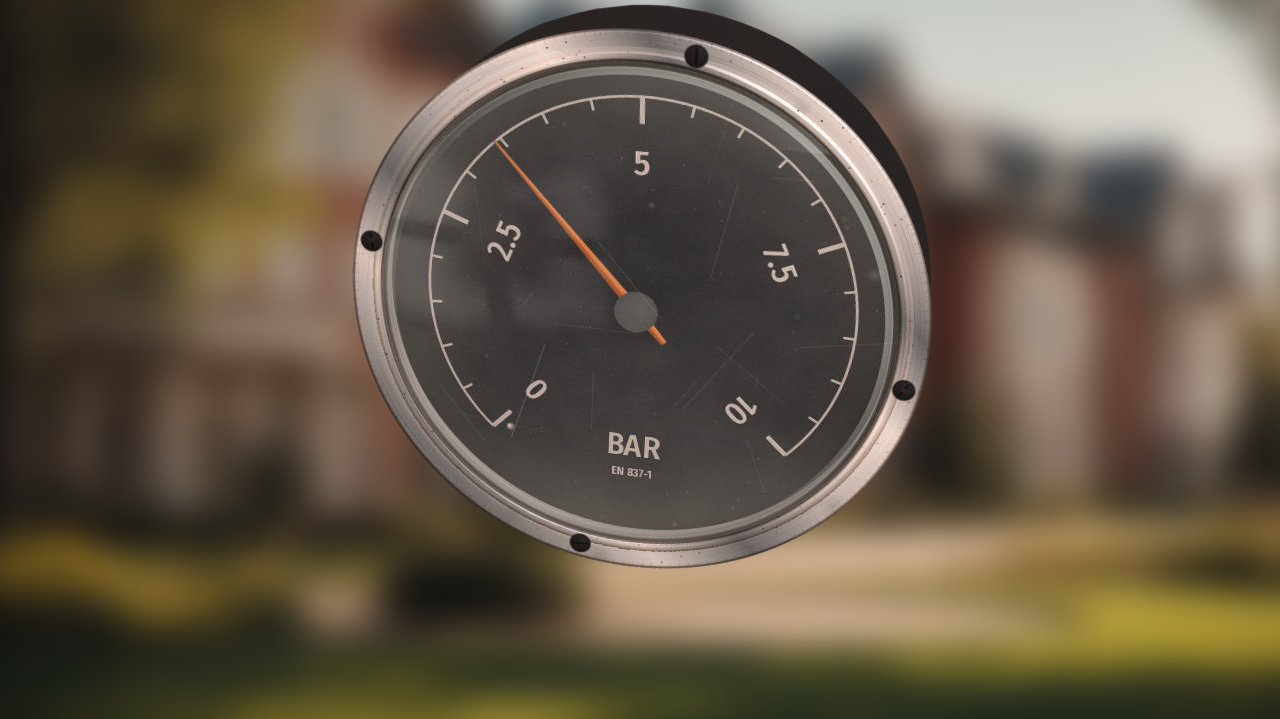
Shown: 3.5
